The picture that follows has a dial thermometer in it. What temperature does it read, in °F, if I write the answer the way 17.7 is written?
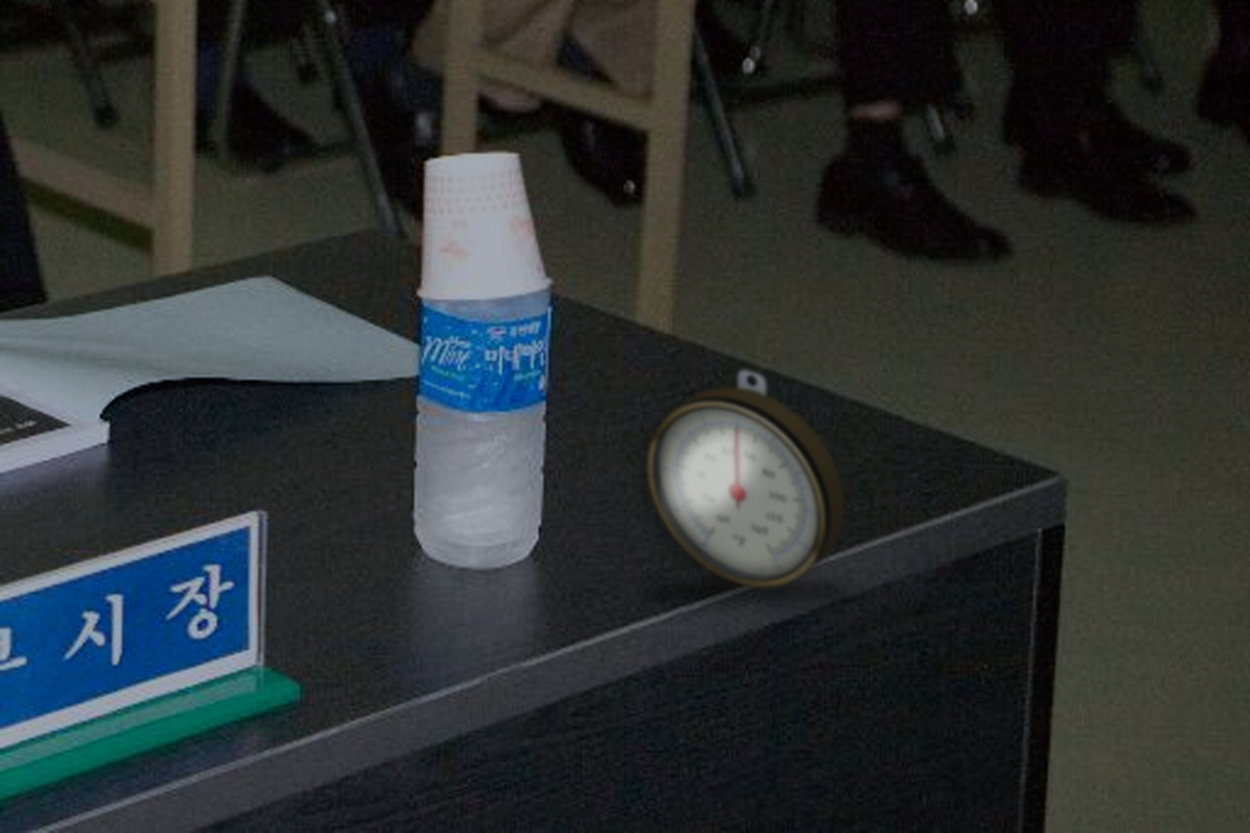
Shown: 50
